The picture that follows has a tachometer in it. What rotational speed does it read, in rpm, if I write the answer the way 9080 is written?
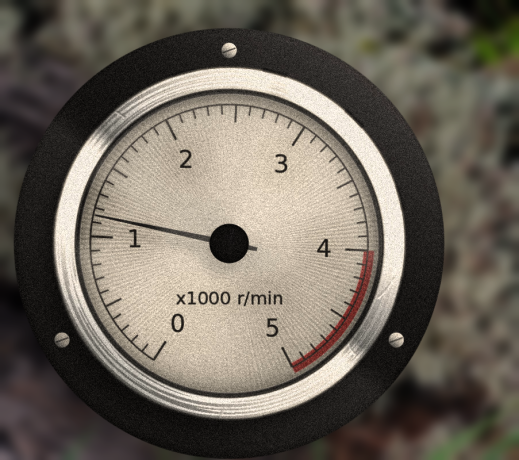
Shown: 1150
